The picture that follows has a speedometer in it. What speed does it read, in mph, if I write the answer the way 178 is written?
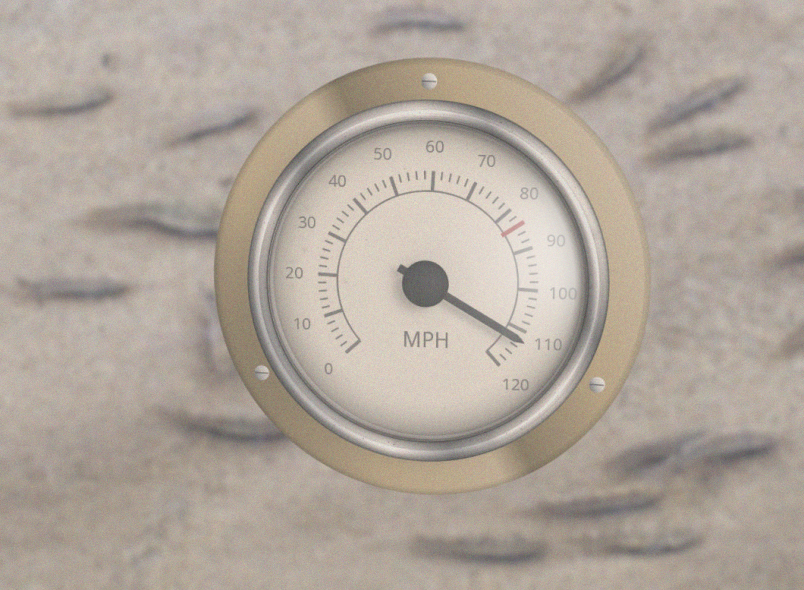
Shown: 112
